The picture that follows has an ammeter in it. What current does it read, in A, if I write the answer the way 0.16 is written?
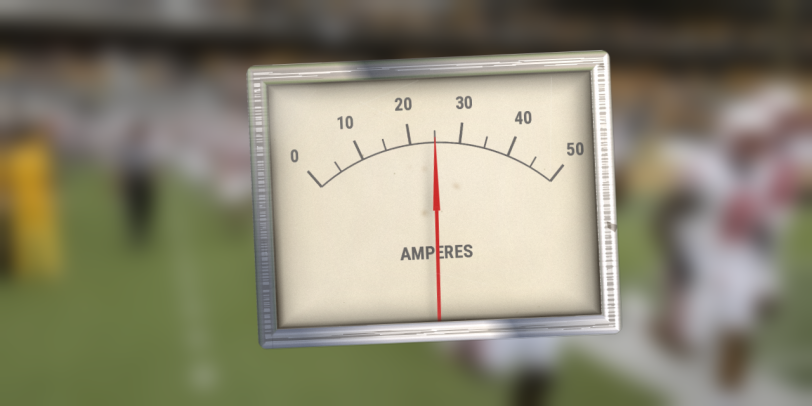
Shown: 25
